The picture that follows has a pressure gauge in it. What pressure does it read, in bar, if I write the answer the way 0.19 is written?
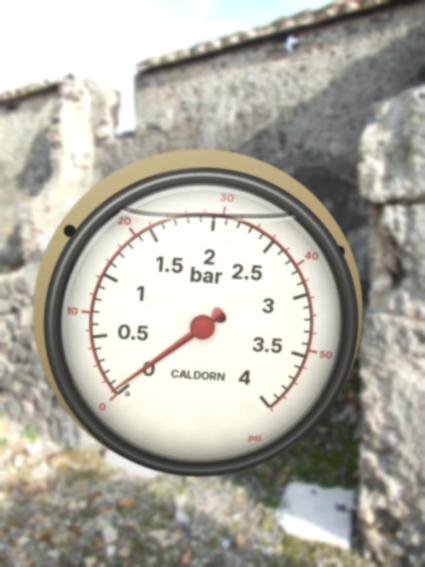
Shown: 0.05
